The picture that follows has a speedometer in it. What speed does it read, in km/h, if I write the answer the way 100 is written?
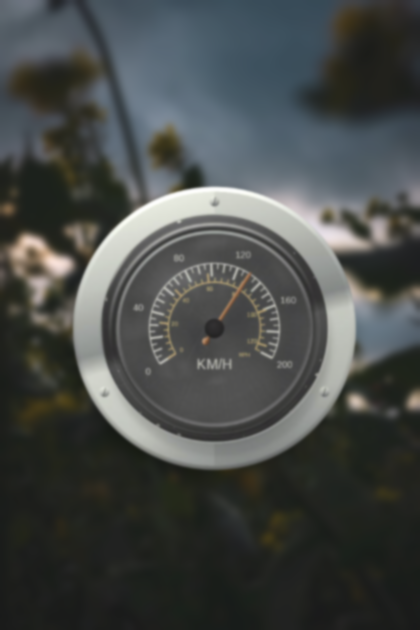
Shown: 130
